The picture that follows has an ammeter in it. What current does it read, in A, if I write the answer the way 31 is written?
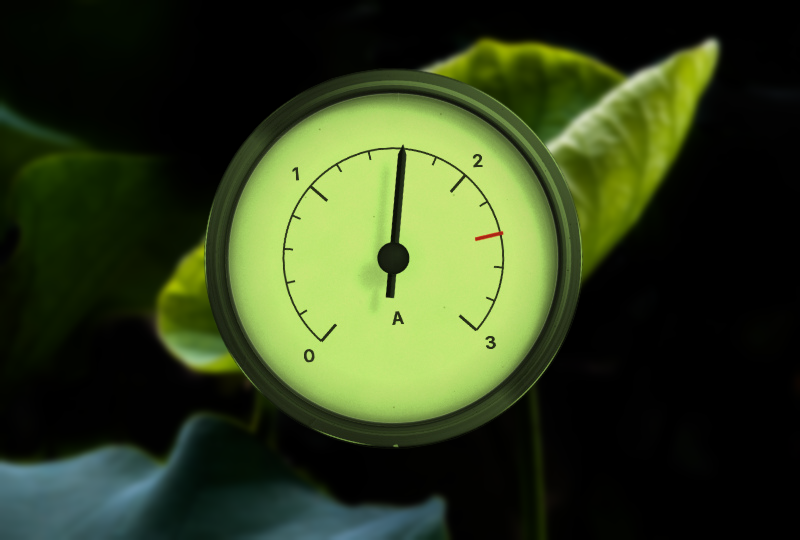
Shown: 1.6
